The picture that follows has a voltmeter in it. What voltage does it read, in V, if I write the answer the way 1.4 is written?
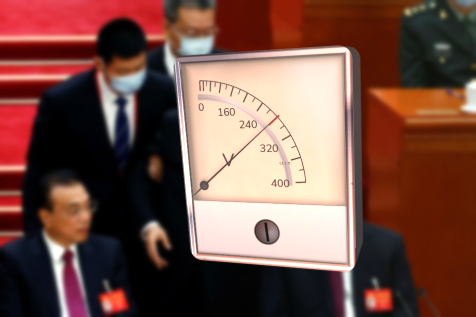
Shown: 280
